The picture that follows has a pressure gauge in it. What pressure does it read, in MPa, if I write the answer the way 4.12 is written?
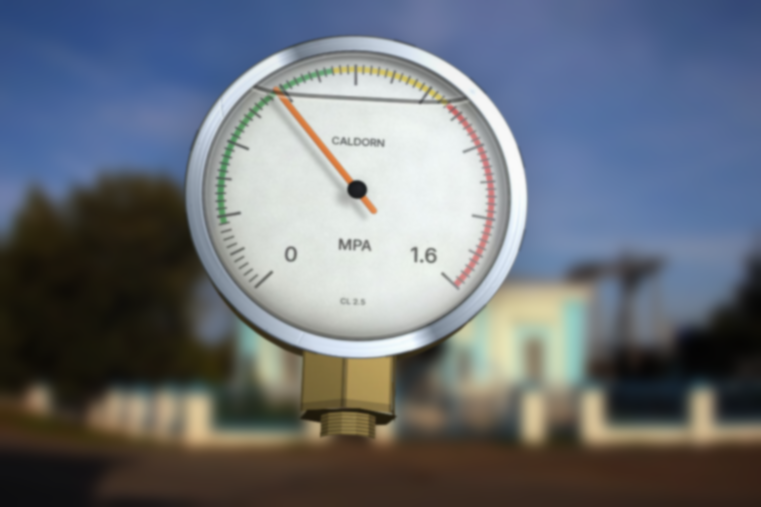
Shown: 0.58
